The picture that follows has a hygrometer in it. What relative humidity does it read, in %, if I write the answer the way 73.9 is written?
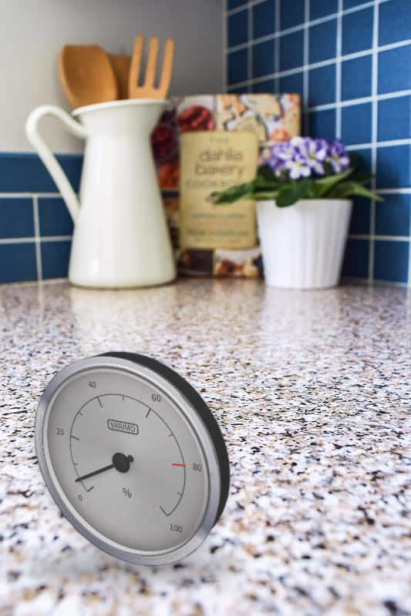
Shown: 5
